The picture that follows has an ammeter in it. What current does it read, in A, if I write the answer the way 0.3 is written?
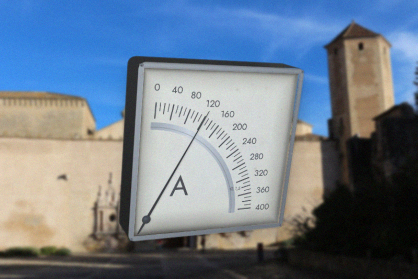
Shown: 120
